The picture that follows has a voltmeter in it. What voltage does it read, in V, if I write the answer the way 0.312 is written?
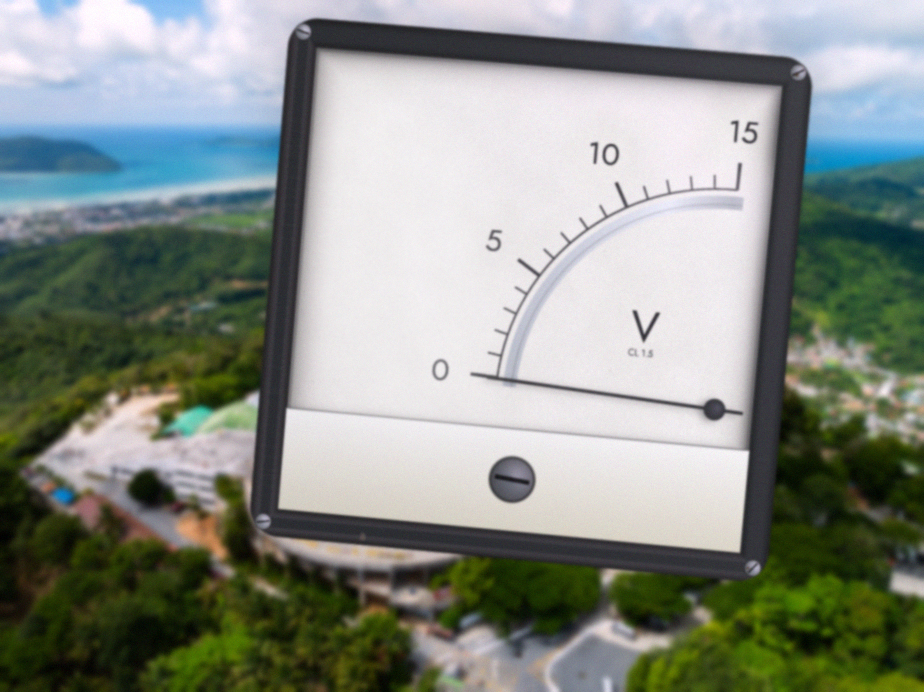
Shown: 0
